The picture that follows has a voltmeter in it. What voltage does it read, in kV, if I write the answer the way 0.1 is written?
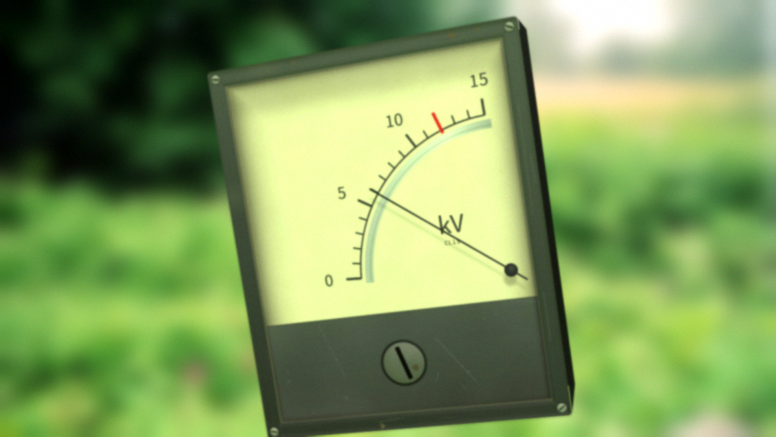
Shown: 6
